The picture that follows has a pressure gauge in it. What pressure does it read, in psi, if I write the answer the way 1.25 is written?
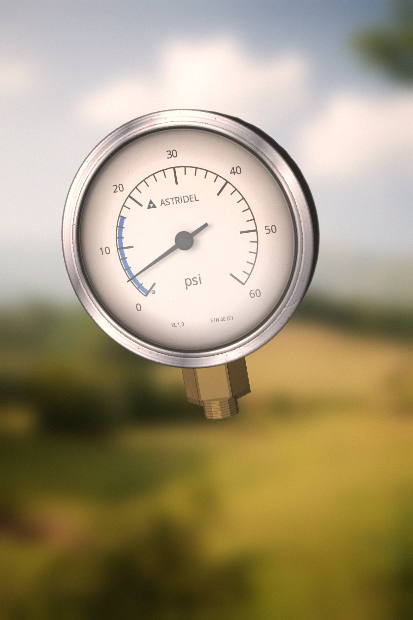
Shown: 4
